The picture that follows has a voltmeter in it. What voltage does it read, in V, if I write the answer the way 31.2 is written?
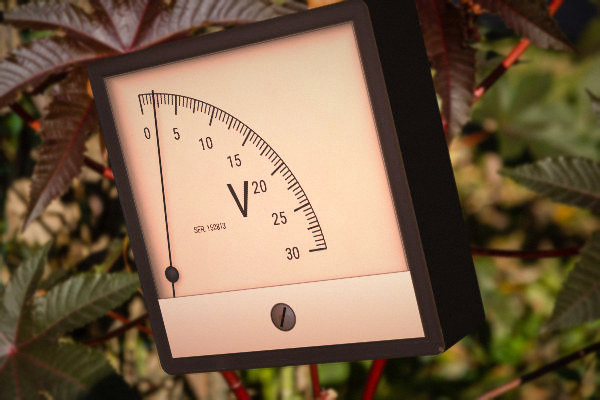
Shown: 2.5
